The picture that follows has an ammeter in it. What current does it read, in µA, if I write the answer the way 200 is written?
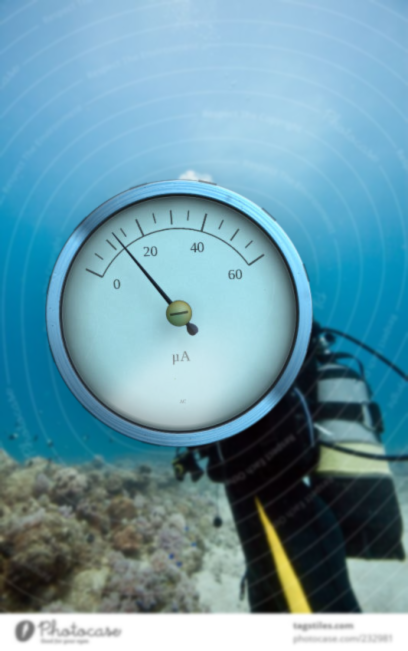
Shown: 12.5
